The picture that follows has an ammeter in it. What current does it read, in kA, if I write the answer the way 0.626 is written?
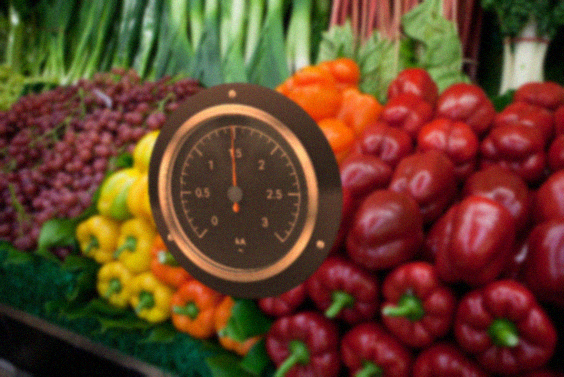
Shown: 1.5
